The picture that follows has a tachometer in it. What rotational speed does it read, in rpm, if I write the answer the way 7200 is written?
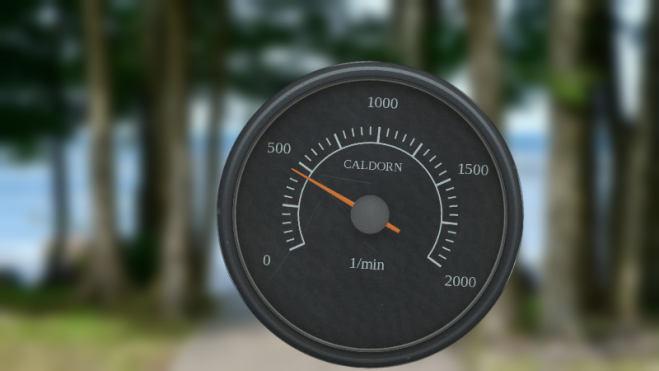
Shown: 450
